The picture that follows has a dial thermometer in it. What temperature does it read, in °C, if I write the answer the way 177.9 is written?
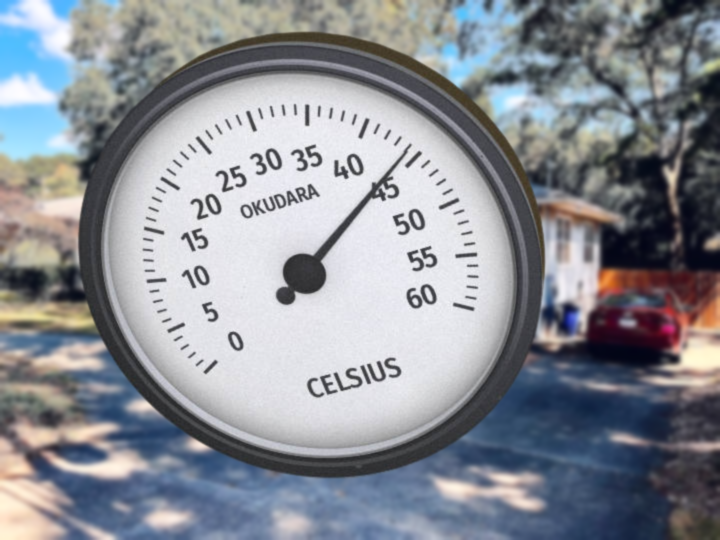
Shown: 44
